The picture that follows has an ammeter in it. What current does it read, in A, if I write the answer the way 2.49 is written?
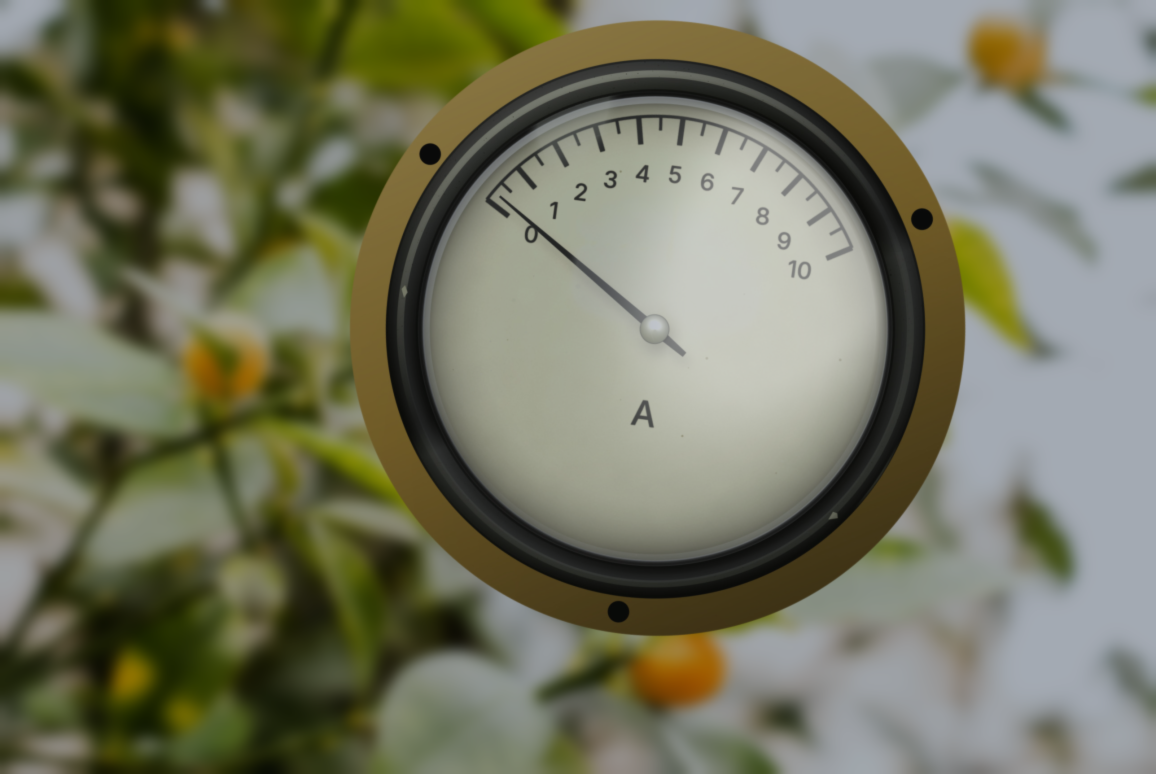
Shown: 0.25
